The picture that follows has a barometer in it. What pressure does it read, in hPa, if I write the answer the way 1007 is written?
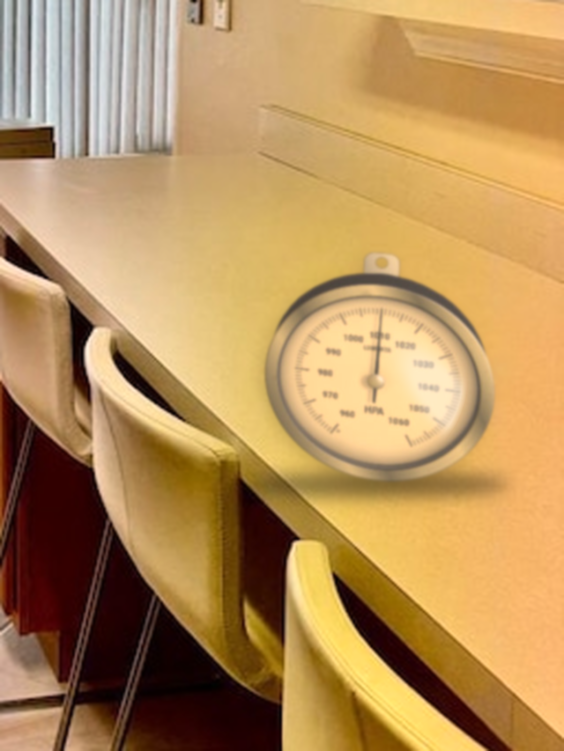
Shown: 1010
